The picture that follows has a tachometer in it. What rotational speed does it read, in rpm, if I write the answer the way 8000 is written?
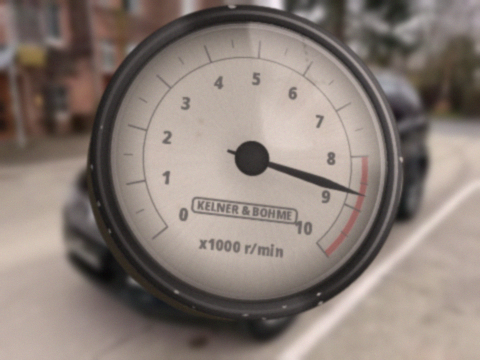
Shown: 8750
